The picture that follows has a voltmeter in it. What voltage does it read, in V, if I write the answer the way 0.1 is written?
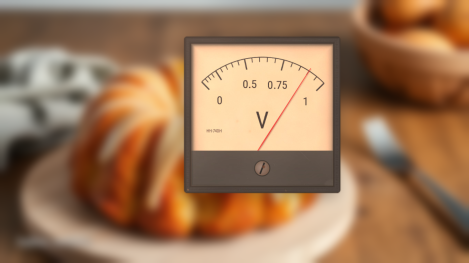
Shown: 0.9
